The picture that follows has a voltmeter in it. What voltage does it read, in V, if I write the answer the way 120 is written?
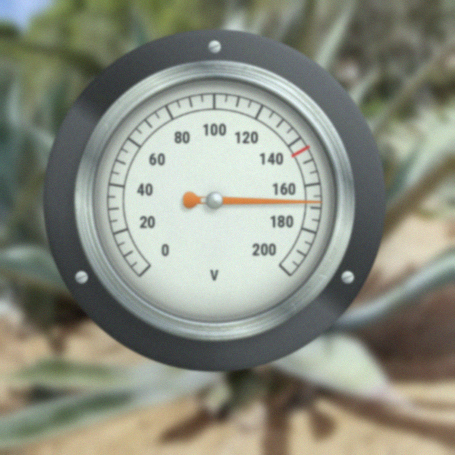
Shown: 167.5
